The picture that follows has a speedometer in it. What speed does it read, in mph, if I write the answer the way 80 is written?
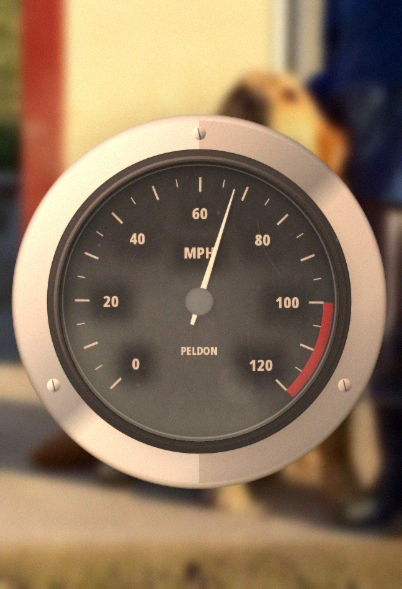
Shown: 67.5
